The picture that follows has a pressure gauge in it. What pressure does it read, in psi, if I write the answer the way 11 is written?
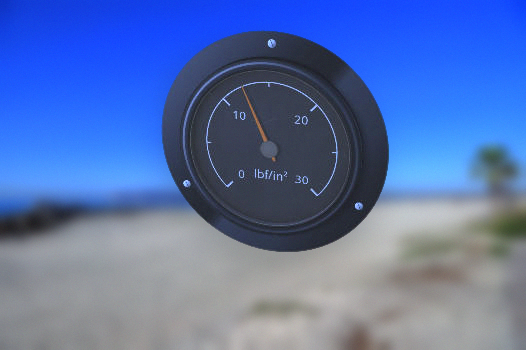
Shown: 12.5
